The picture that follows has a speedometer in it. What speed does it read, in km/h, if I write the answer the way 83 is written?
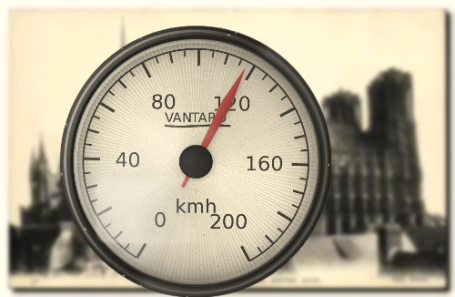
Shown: 117.5
